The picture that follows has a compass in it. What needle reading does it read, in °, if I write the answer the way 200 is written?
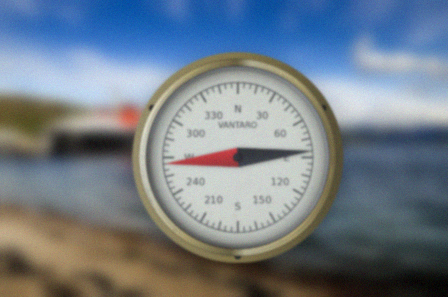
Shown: 265
